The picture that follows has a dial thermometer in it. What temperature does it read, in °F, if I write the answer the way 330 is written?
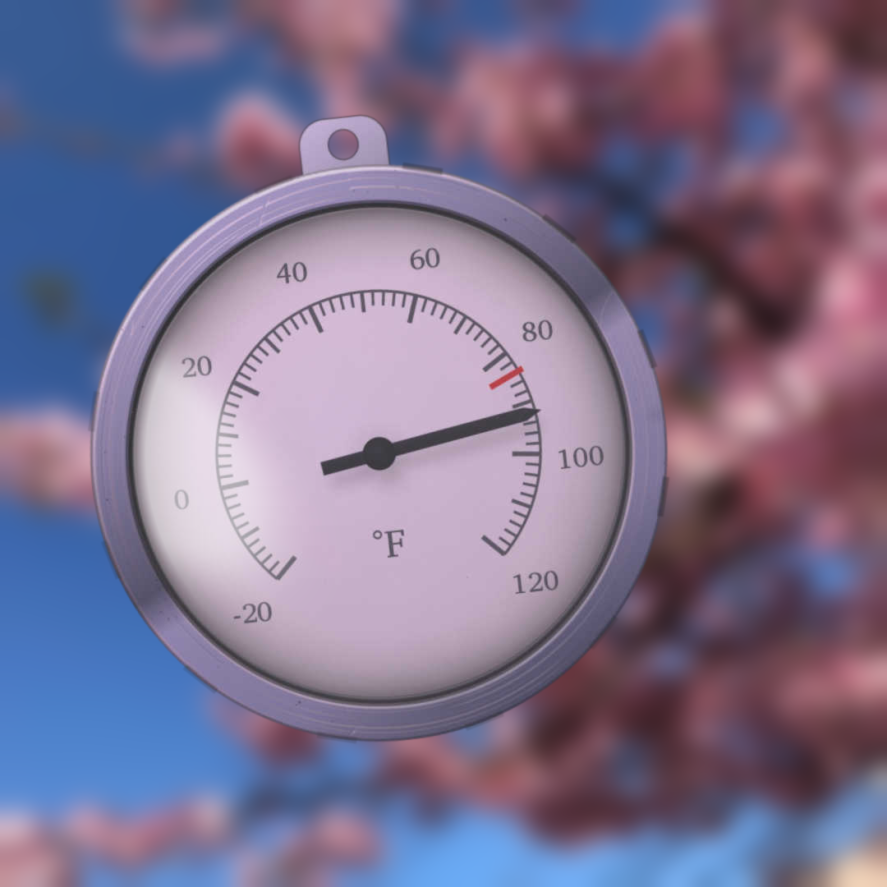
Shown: 92
